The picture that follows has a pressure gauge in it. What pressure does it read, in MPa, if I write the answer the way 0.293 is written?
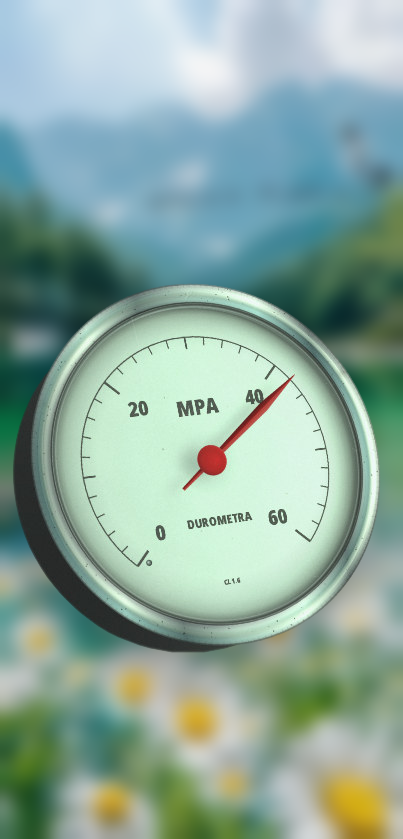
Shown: 42
